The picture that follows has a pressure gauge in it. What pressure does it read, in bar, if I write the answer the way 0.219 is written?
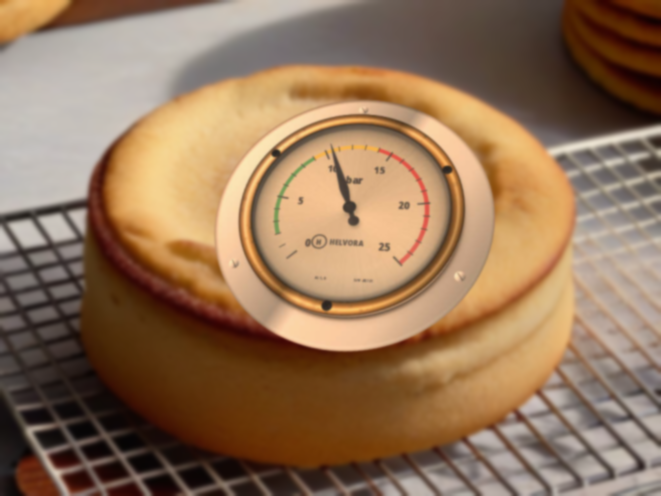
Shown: 10.5
